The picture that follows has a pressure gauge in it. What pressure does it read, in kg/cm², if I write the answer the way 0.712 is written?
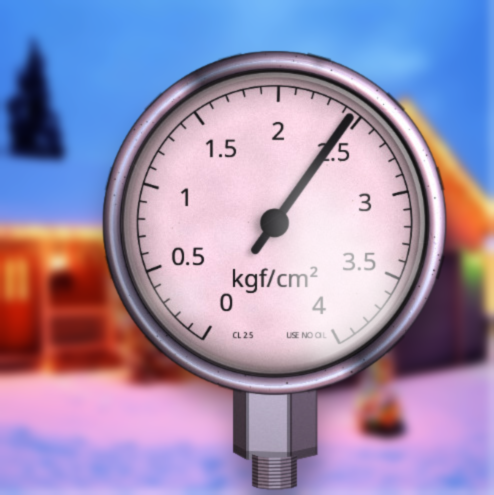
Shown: 2.45
